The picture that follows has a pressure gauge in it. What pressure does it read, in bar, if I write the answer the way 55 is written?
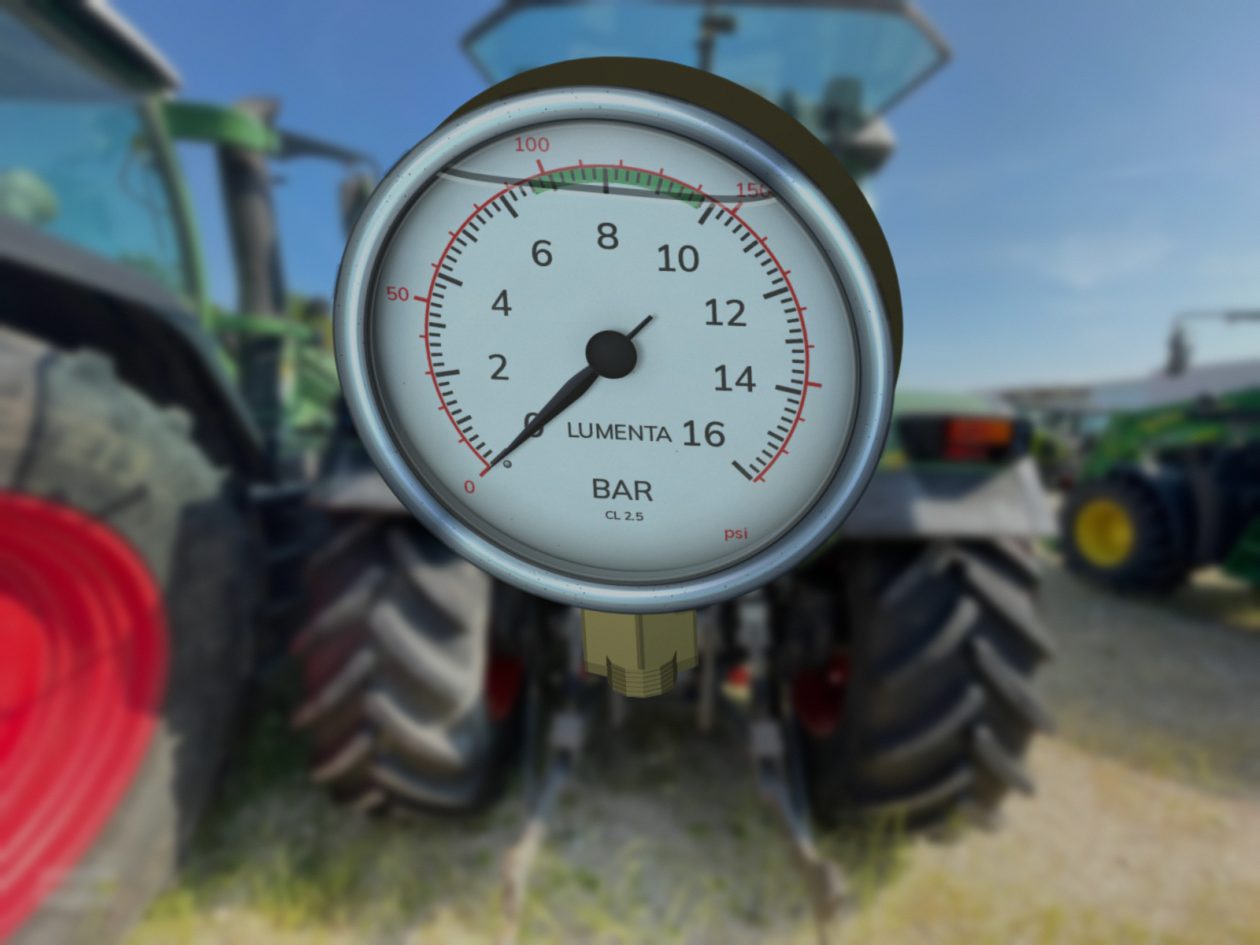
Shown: 0
